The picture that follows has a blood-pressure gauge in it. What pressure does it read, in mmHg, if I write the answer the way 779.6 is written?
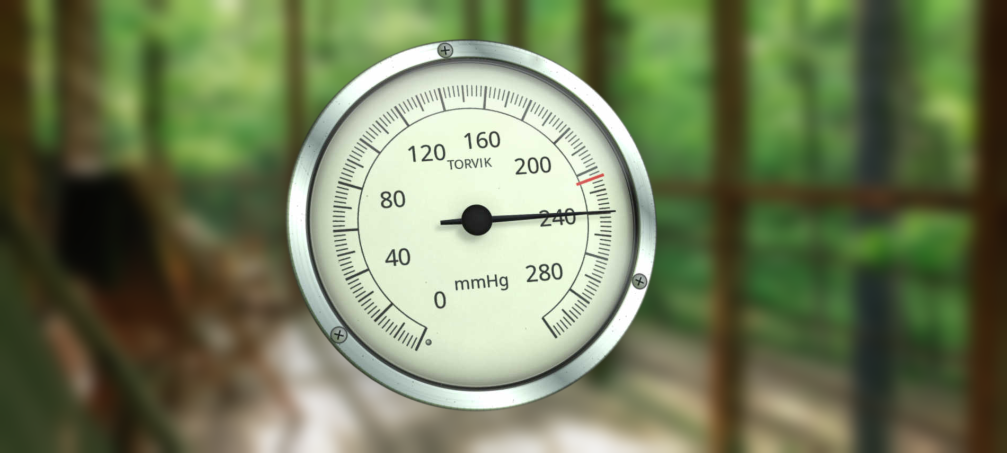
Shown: 240
